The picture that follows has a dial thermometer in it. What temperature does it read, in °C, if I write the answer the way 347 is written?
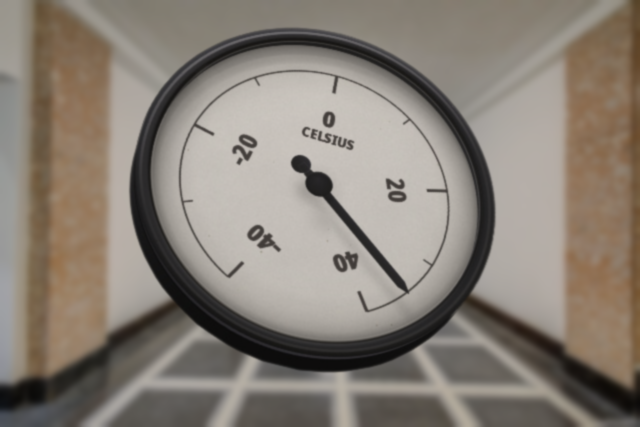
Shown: 35
